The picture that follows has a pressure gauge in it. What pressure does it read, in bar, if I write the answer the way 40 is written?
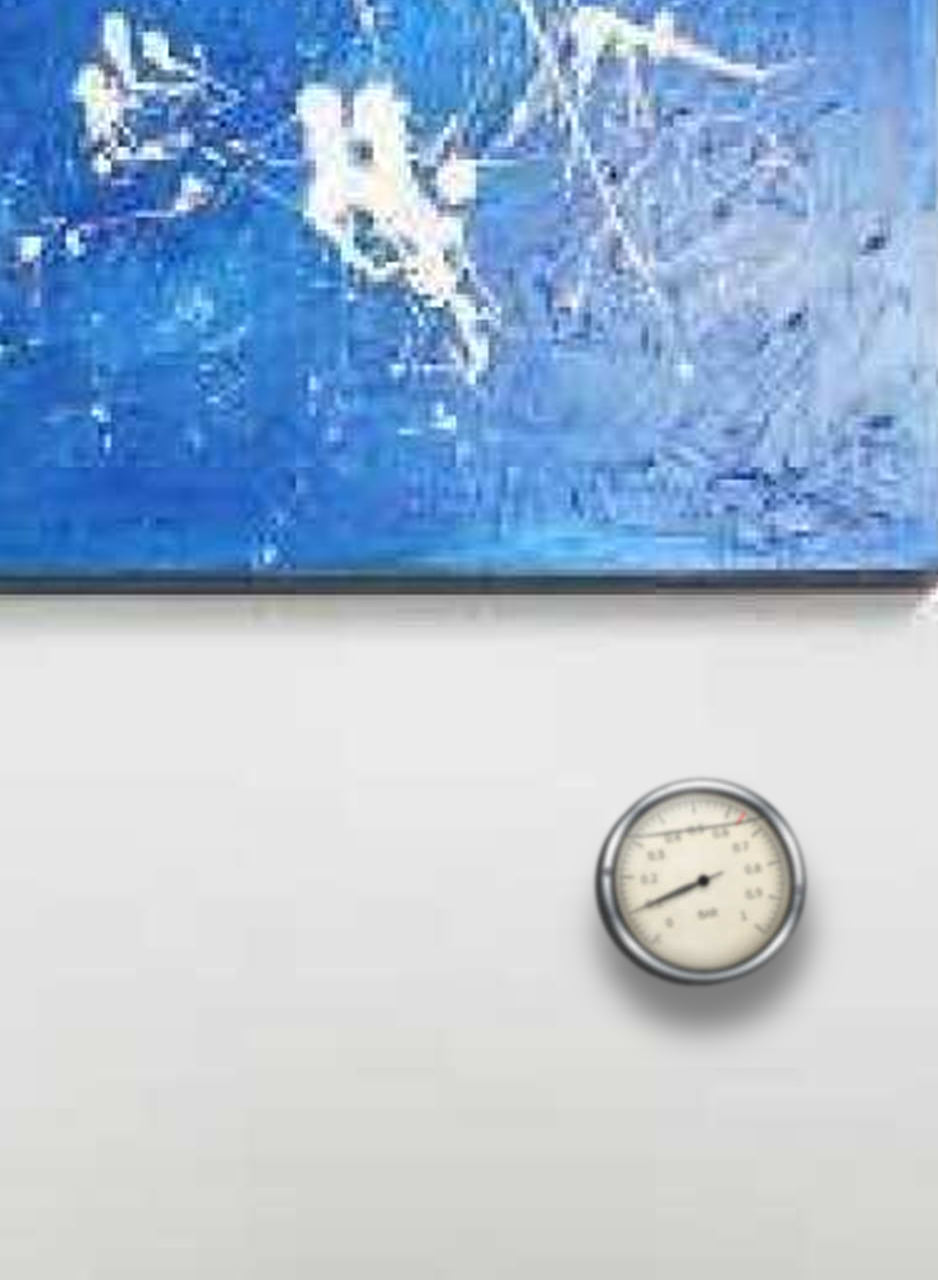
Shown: 0.1
